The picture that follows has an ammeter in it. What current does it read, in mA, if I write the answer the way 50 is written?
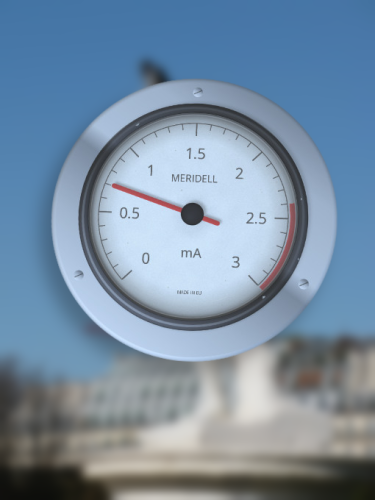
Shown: 0.7
